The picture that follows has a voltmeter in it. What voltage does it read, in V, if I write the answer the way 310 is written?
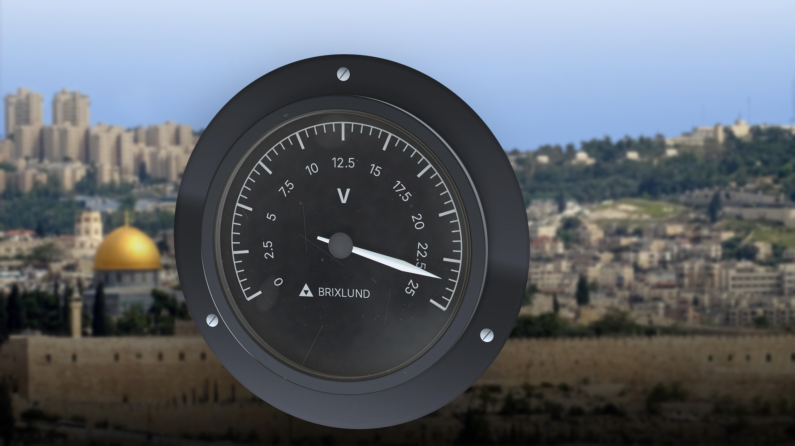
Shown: 23.5
